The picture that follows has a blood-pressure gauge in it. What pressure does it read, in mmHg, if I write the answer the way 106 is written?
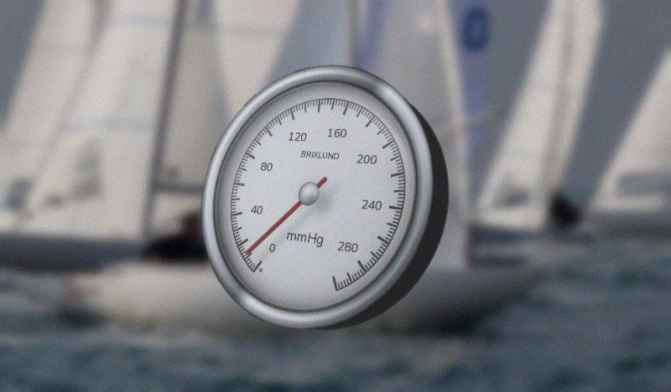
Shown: 10
